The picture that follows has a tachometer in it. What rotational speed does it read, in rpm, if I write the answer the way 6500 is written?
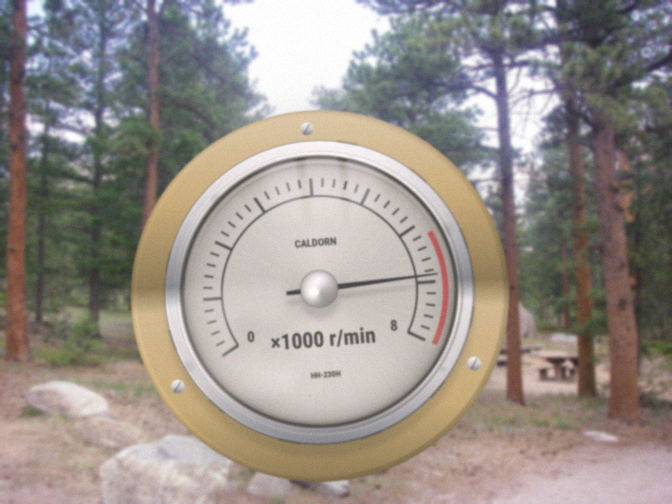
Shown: 6900
